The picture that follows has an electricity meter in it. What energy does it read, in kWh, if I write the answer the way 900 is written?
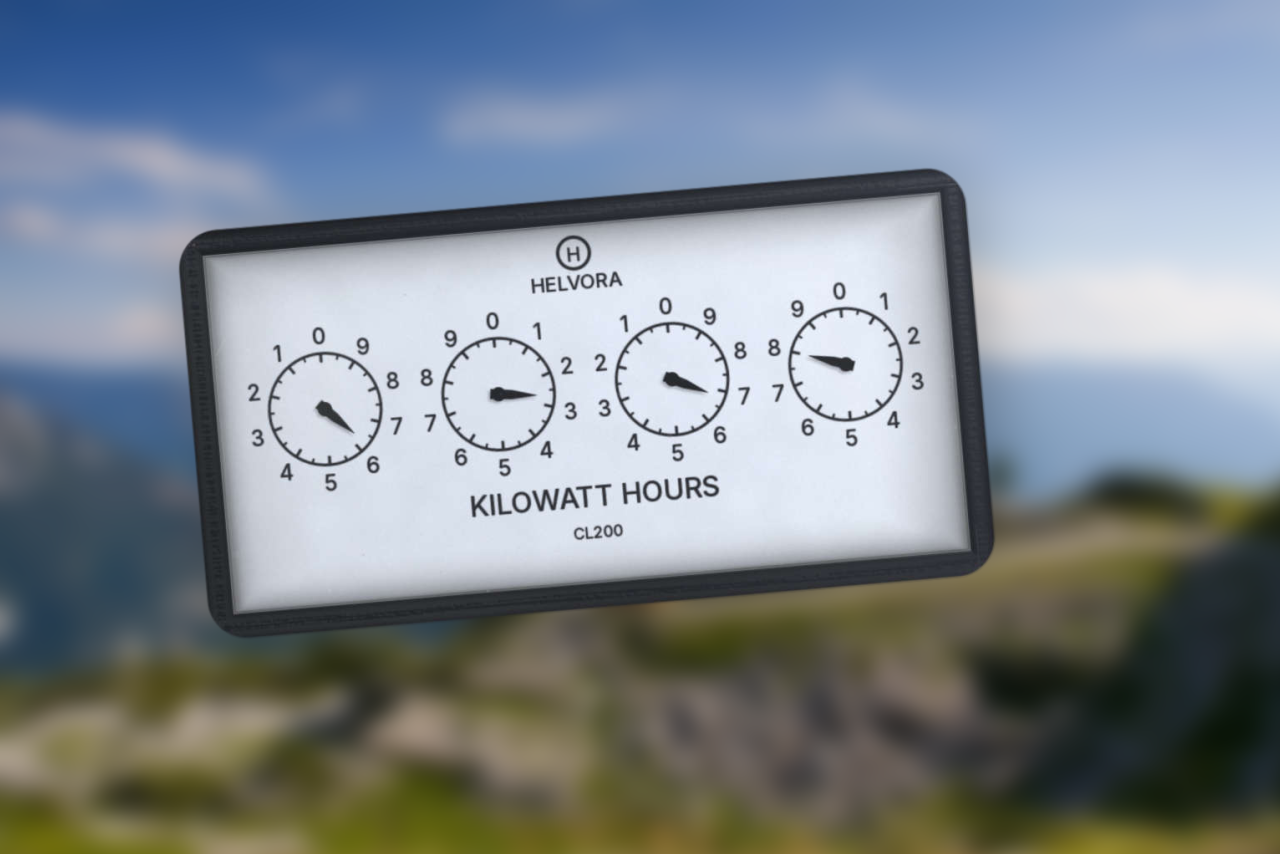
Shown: 6268
